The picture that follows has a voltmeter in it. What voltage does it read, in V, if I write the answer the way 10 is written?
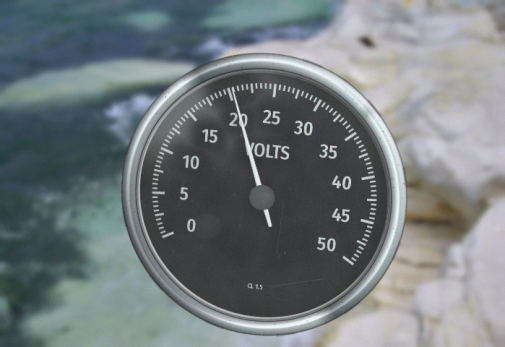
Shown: 20.5
